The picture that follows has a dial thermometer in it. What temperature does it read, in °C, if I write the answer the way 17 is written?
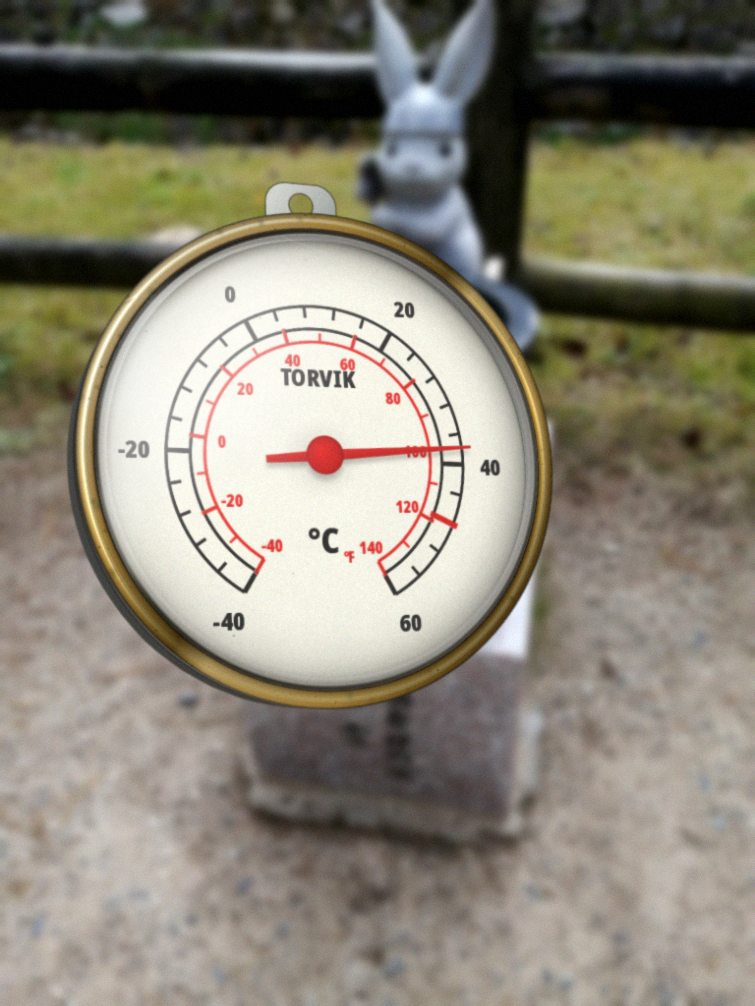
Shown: 38
